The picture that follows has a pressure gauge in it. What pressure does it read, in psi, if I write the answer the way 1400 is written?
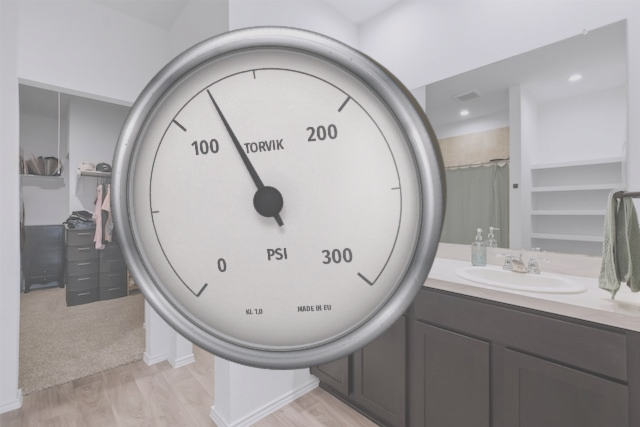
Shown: 125
